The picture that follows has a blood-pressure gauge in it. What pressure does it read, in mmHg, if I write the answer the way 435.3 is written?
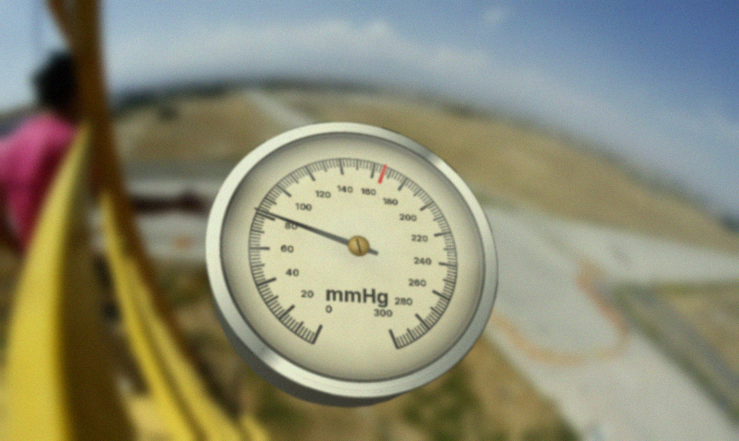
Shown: 80
